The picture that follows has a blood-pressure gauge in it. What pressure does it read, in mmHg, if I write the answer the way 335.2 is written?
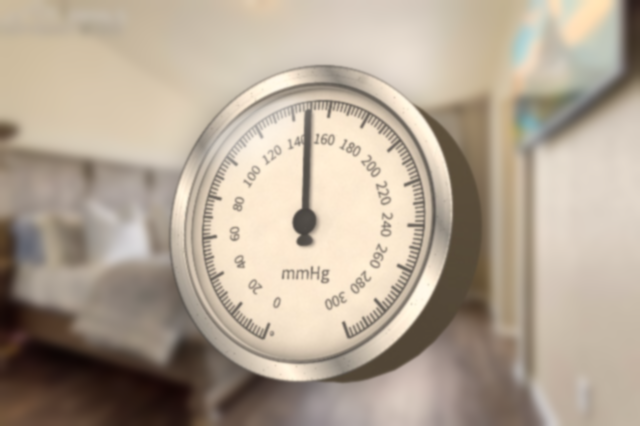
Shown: 150
